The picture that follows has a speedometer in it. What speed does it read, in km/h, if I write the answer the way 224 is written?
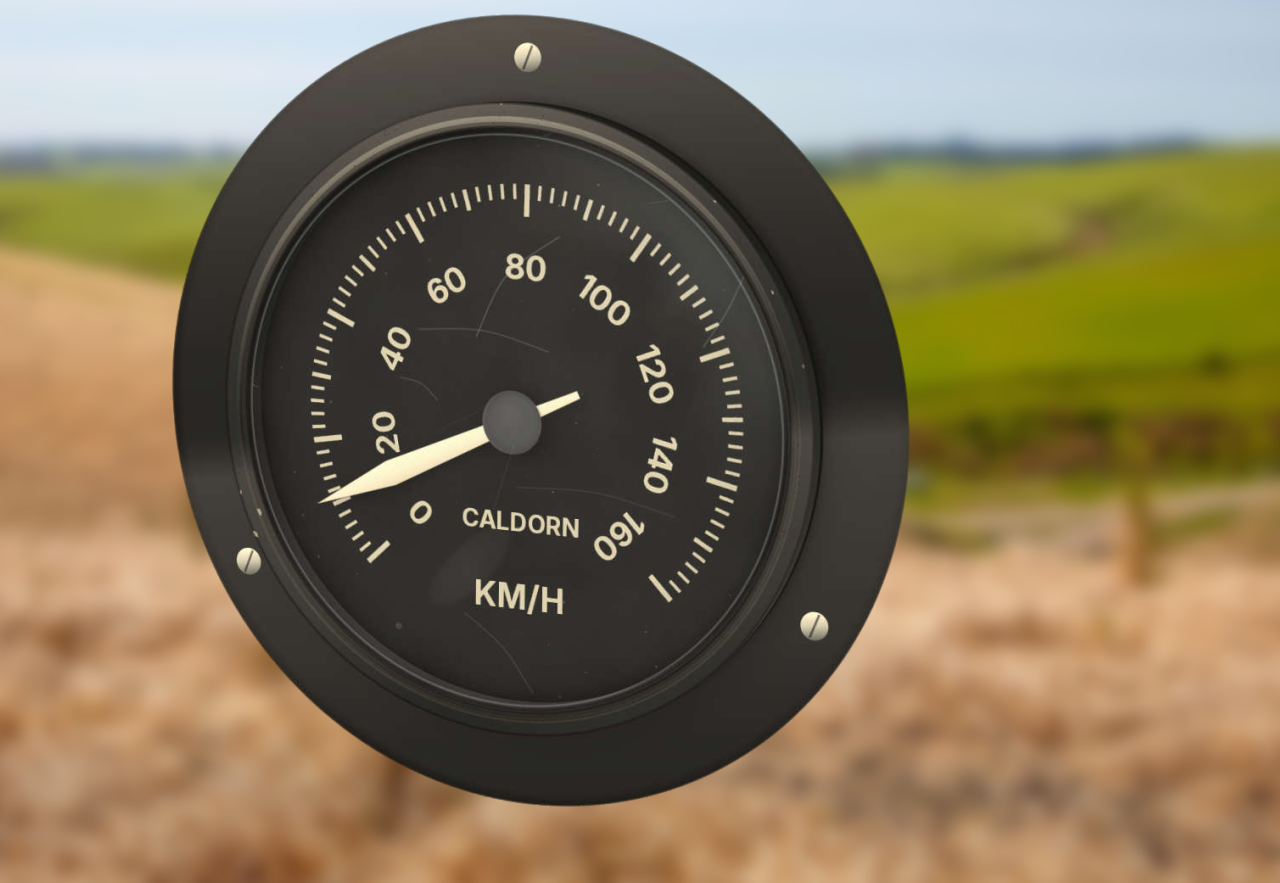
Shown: 11
